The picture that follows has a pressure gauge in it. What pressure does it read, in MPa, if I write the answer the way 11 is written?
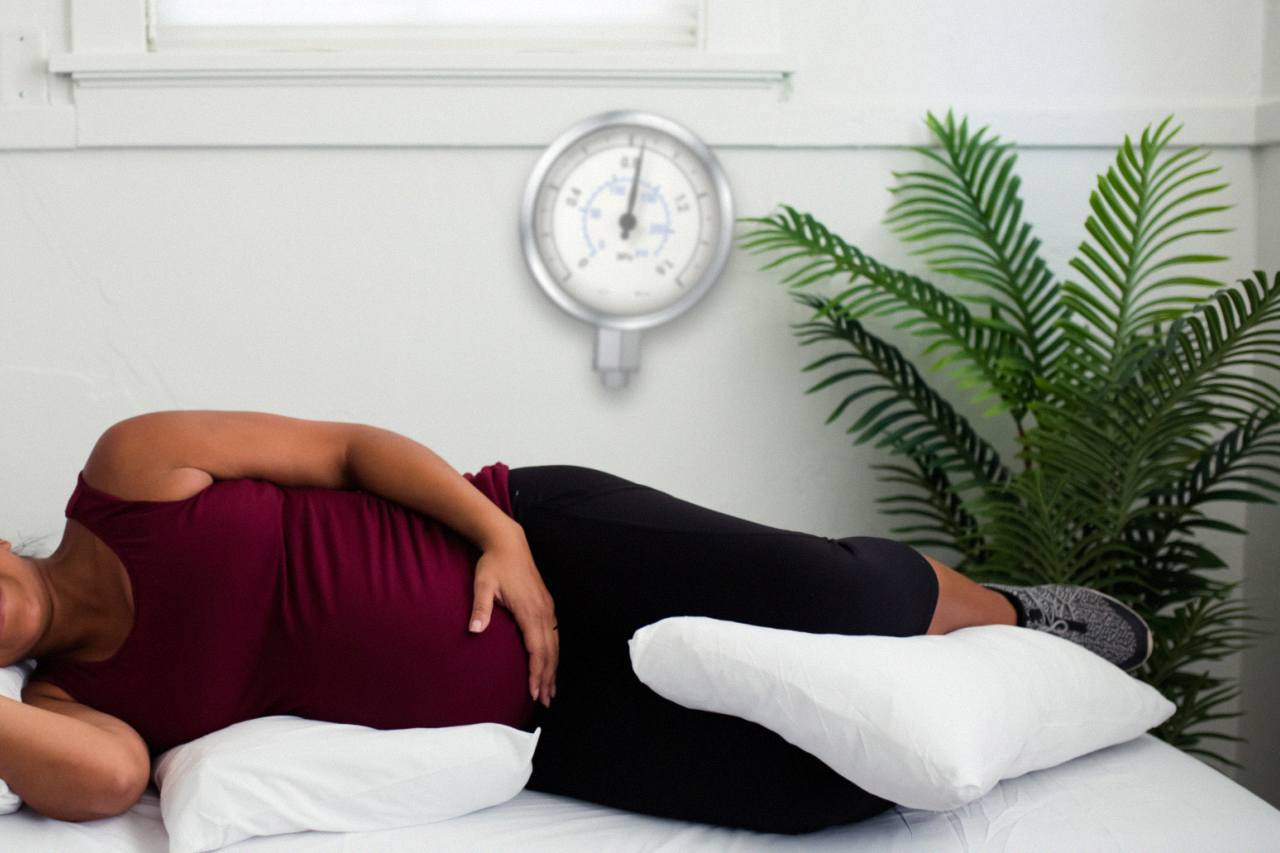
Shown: 0.85
